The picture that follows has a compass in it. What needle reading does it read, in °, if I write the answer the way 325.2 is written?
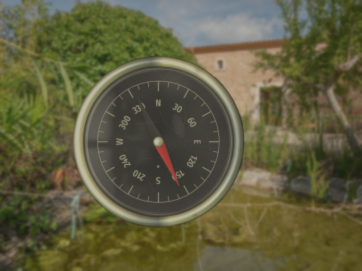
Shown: 155
